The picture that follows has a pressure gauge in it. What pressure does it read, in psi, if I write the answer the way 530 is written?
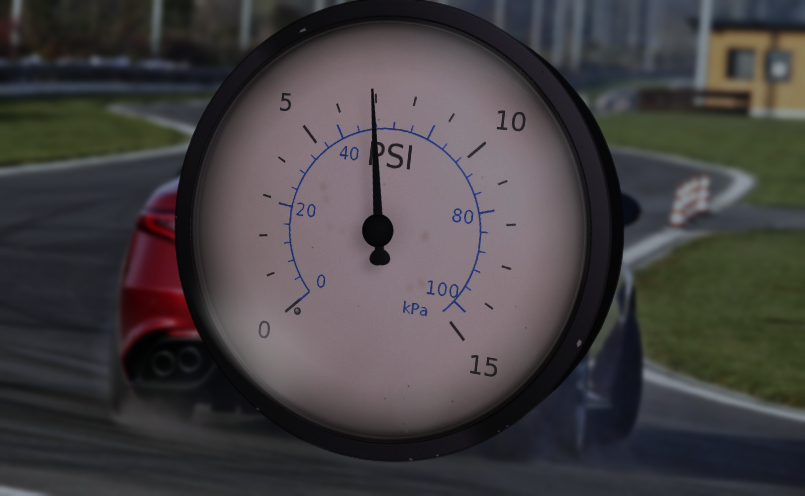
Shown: 7
